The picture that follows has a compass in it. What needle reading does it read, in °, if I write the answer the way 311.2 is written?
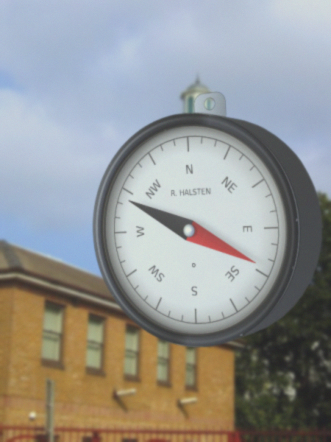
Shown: 115
